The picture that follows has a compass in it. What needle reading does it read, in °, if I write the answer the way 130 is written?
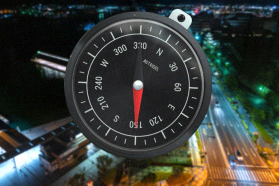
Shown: 150
